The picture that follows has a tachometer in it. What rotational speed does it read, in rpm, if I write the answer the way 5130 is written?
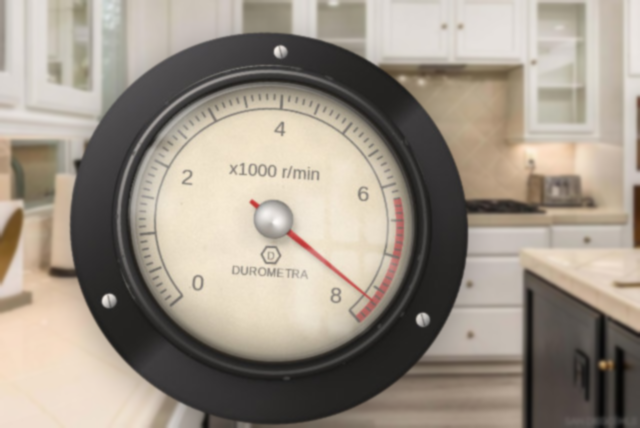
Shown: 7700
